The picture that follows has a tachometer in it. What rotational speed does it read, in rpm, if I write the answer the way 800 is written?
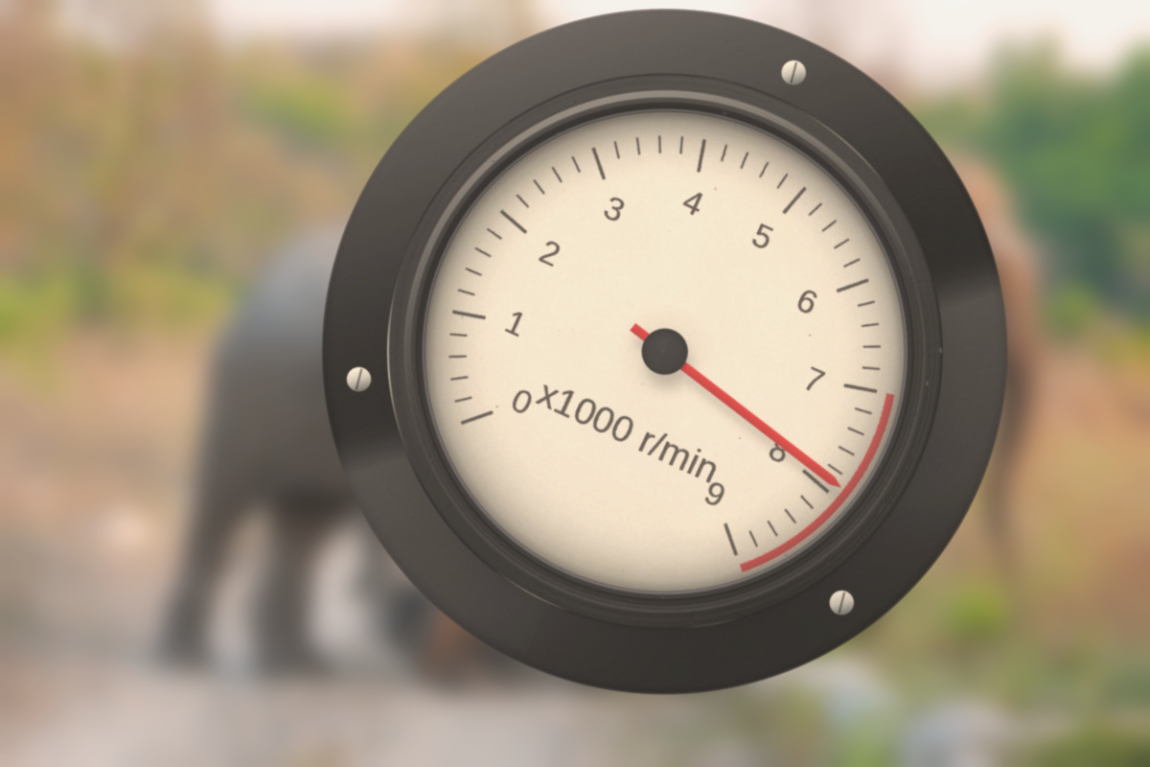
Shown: 7900
